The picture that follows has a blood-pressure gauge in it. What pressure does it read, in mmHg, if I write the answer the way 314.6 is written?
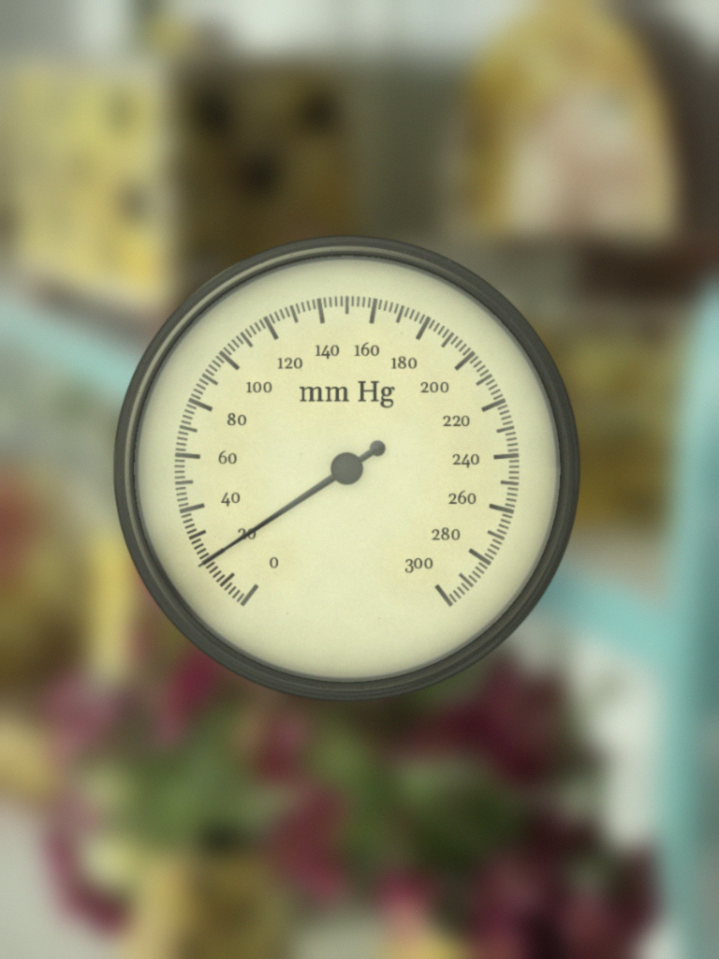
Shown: 20
